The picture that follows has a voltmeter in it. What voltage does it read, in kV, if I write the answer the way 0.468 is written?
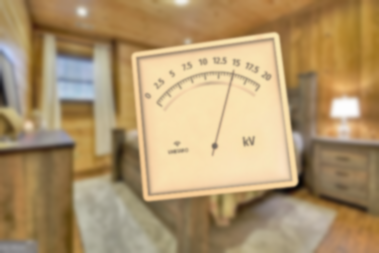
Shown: 15
